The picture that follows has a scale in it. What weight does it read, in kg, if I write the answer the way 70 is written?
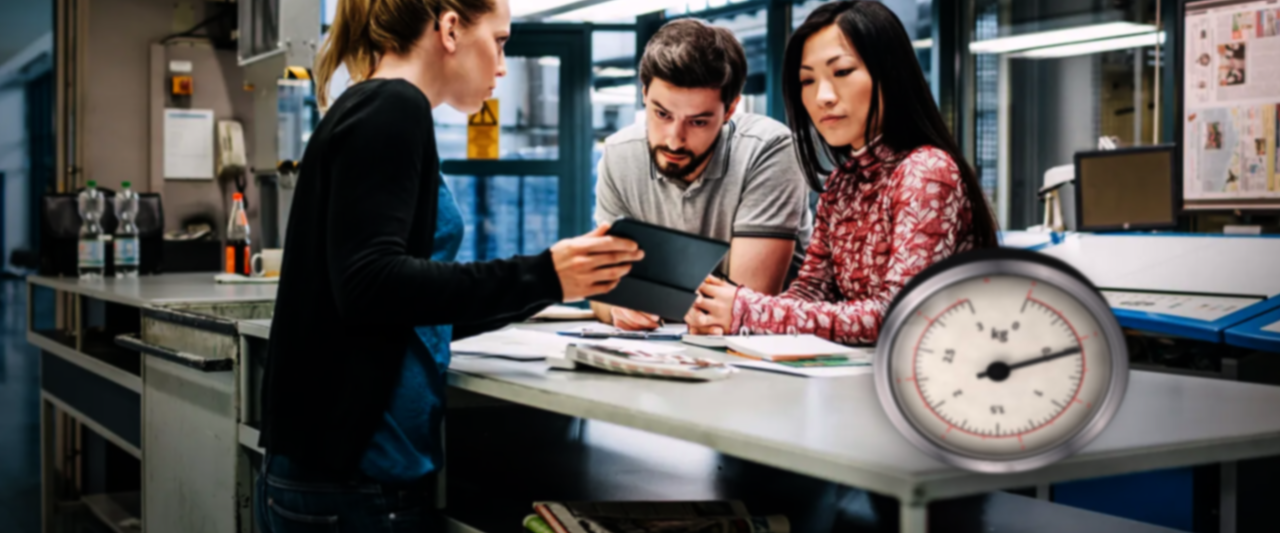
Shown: 0.5
